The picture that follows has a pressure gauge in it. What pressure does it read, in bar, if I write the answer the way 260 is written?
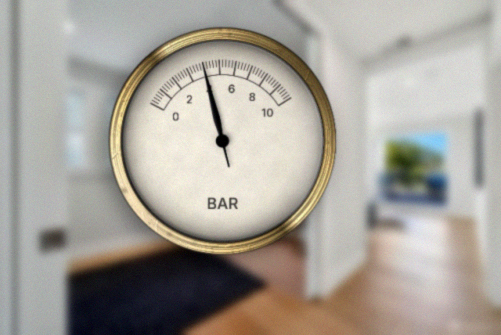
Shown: 4
